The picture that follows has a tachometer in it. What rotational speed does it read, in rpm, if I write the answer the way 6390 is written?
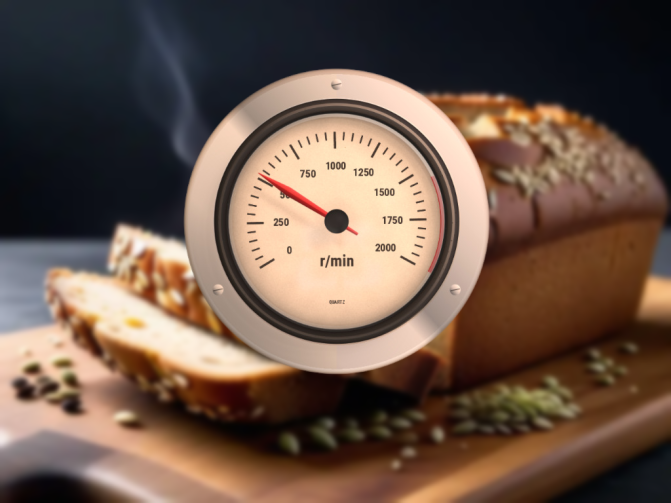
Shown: 525
